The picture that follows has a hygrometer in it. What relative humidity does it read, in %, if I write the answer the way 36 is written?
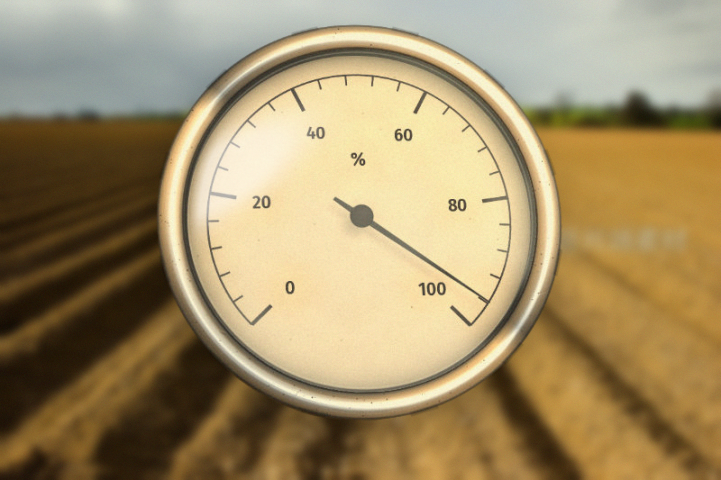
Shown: 96
